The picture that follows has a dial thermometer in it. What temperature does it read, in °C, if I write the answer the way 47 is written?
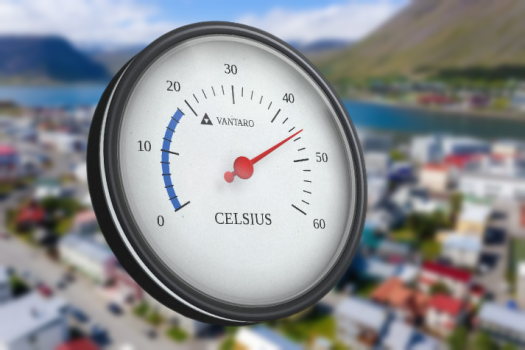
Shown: 45
